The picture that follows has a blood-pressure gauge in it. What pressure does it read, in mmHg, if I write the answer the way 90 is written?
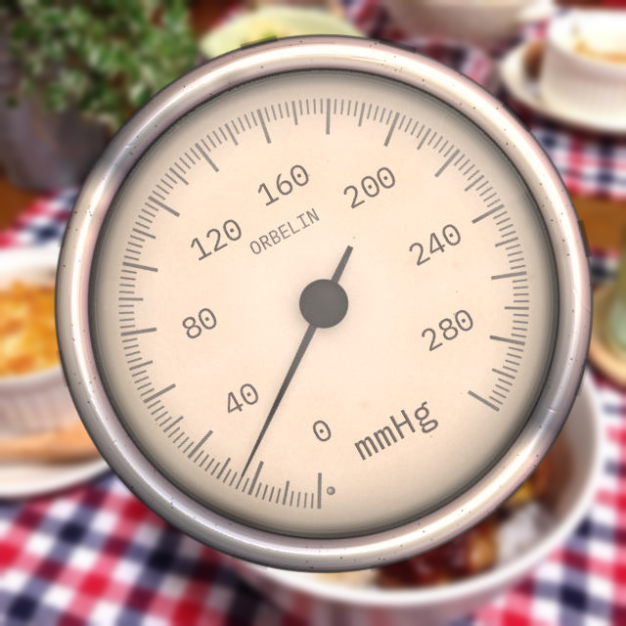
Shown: 24
